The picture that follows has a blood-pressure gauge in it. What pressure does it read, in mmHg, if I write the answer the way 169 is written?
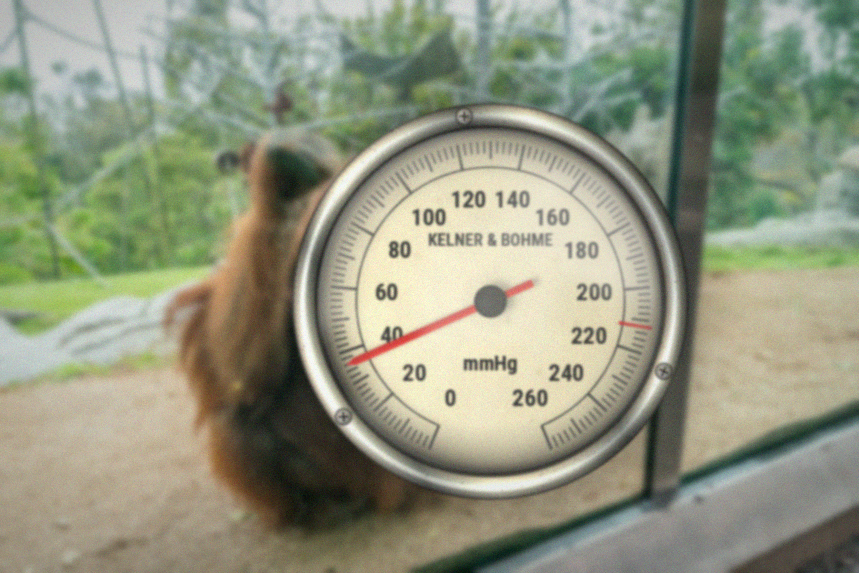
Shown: 36
